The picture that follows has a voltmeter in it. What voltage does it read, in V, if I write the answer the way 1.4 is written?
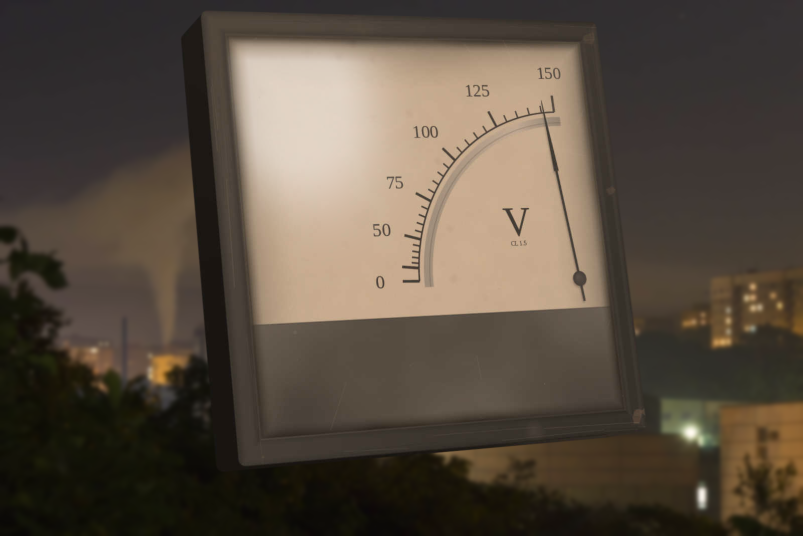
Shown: 145
